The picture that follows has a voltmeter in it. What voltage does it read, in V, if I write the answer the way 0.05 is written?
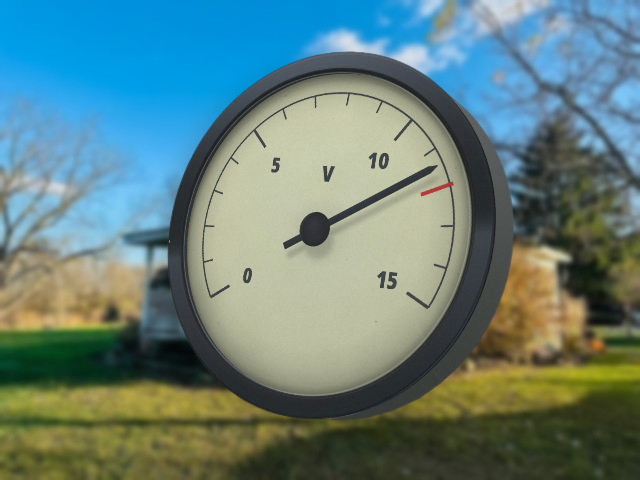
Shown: 11.5
